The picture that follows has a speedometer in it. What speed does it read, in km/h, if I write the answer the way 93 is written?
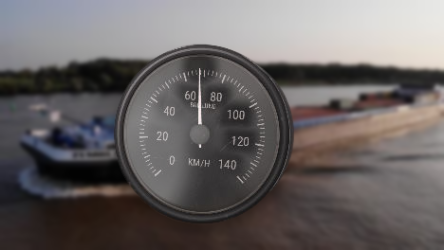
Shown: 68
